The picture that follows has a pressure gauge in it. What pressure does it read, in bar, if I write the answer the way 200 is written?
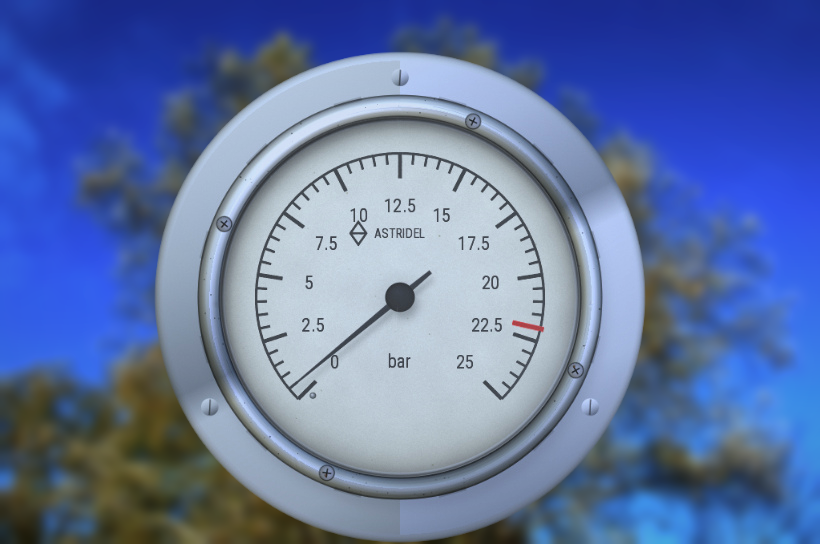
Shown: 0.5
